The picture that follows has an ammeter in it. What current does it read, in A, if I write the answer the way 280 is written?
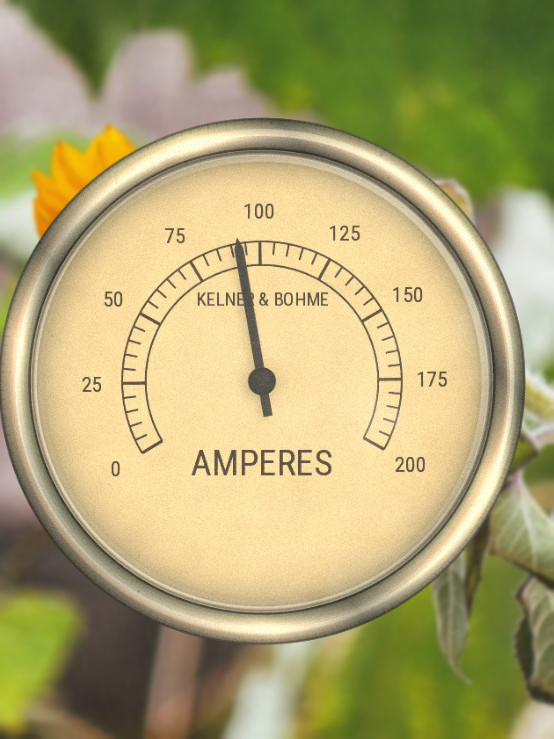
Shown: 92.5
